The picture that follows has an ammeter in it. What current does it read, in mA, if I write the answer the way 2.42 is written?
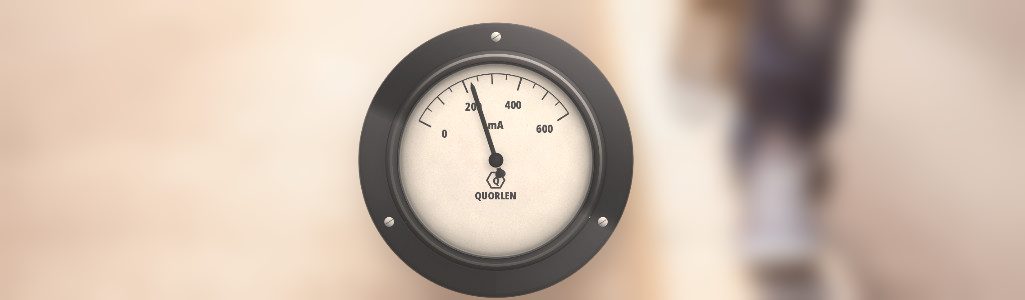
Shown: 225
